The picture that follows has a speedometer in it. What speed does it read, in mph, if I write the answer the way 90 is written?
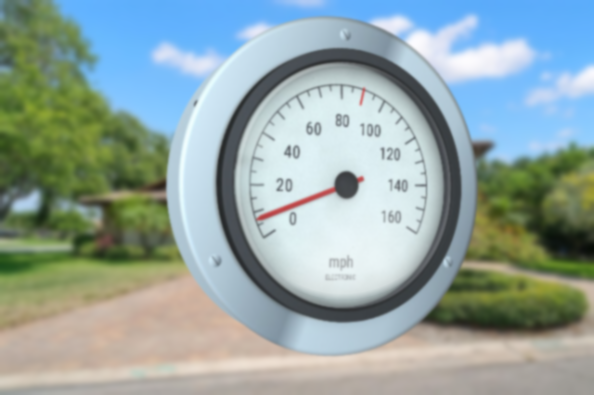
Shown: 7.5
